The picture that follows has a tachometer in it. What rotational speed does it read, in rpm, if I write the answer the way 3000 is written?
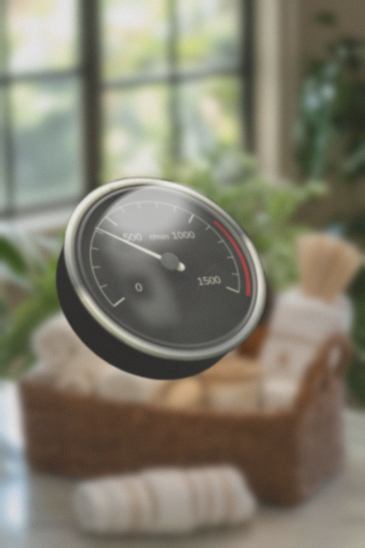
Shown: 400
